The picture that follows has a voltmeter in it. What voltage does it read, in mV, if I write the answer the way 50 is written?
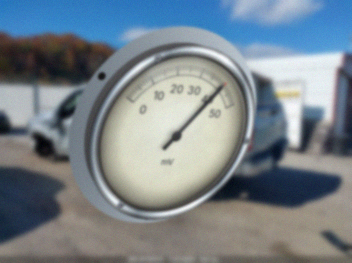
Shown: 40
